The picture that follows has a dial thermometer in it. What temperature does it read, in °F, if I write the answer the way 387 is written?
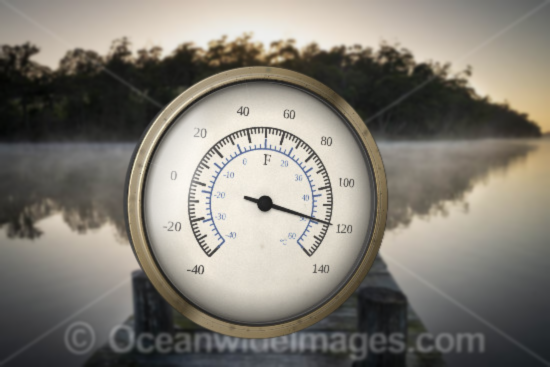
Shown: 120
